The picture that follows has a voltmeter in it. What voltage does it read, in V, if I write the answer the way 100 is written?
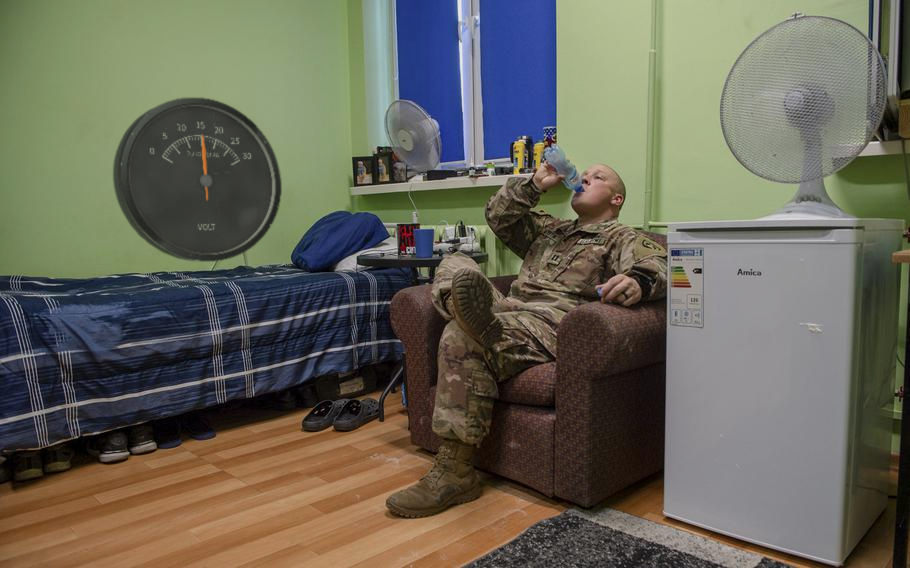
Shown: 15
